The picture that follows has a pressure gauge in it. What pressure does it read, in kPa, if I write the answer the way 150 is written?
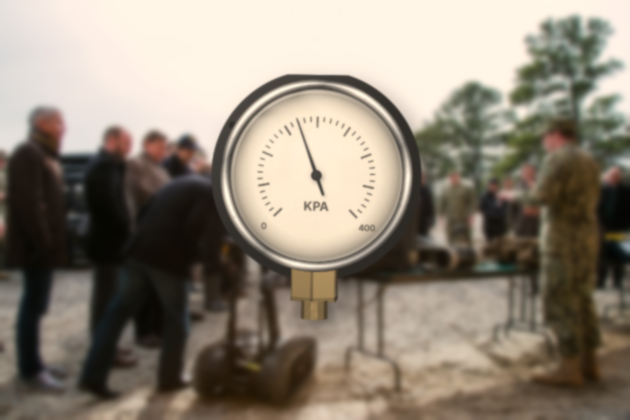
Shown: 170
